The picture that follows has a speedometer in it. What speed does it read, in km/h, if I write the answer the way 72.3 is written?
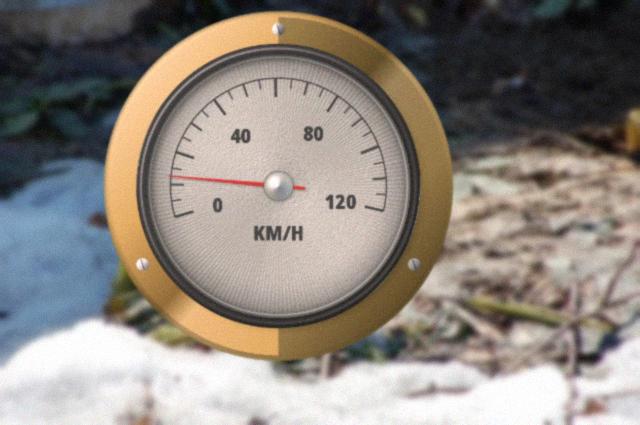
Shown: 12.5
